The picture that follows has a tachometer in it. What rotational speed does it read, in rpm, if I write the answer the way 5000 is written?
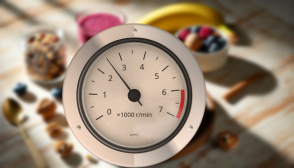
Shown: 2500
